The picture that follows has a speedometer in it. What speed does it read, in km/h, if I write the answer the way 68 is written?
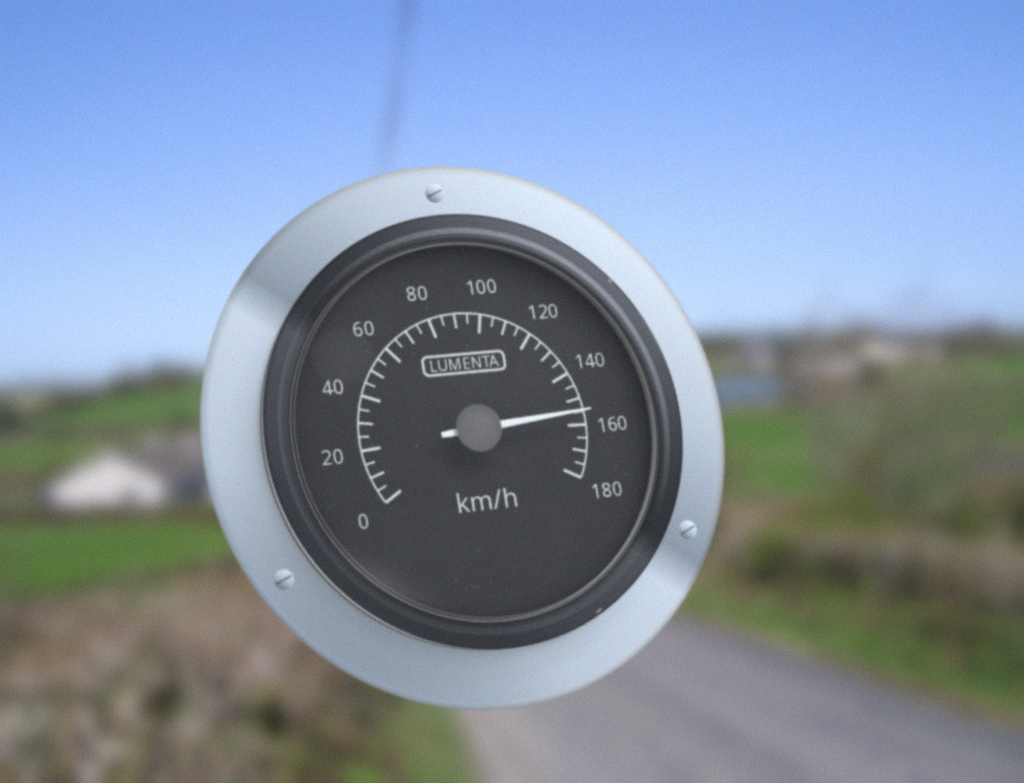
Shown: 155
